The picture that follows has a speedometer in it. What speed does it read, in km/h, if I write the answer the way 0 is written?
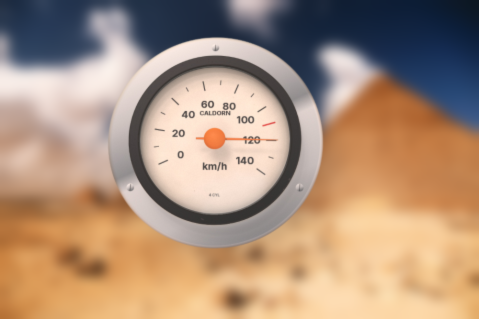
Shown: 120
